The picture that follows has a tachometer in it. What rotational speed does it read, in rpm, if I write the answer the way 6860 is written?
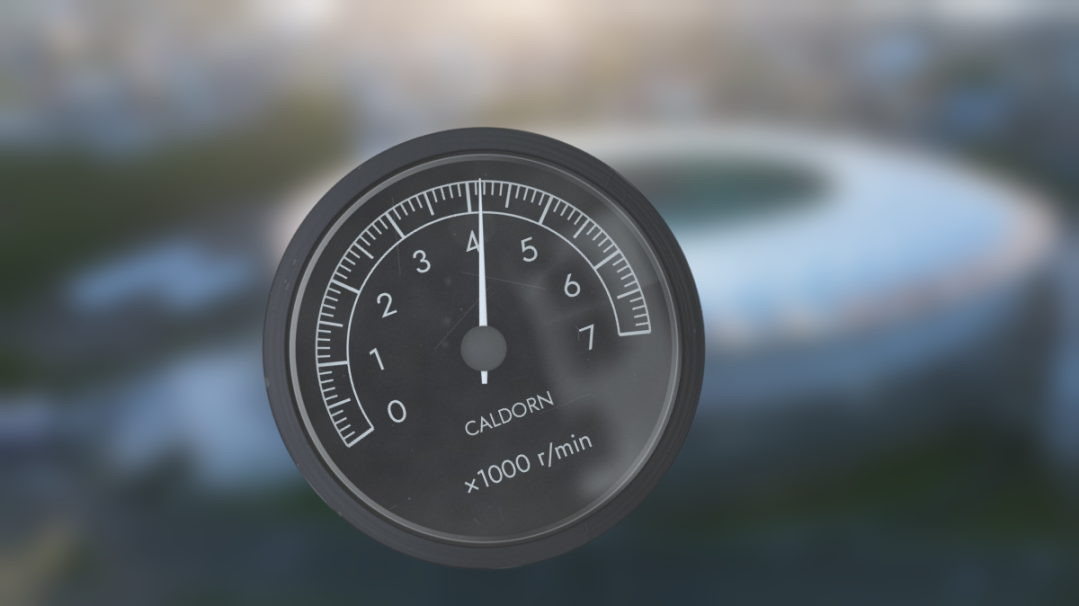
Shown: 4150
